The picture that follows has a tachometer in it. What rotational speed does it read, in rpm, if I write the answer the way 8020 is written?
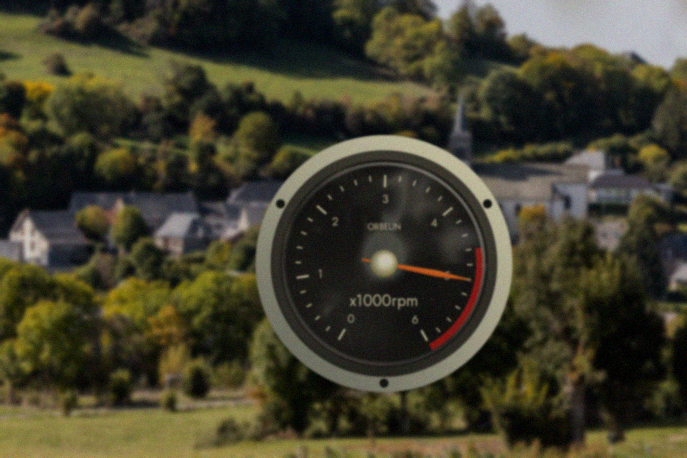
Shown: 5000
